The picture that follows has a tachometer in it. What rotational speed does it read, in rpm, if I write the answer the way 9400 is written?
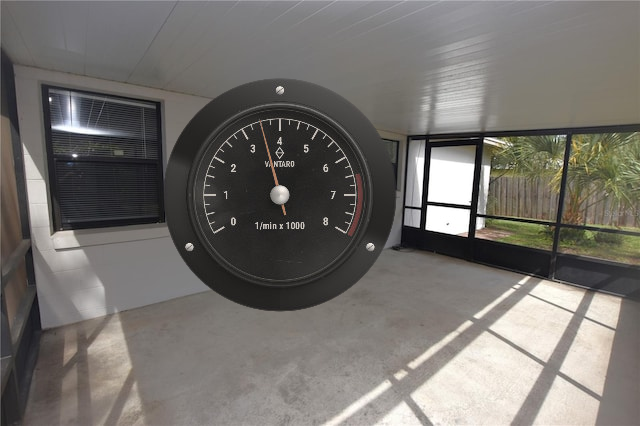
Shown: 3500
